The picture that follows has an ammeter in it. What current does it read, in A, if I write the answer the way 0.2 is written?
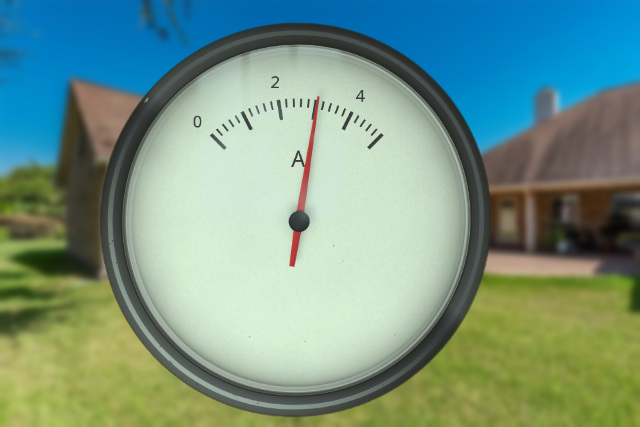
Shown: 3
